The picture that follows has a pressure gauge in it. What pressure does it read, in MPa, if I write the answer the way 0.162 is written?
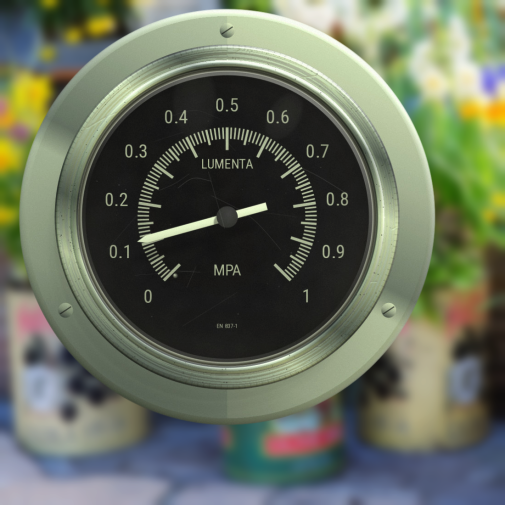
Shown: 0.11
